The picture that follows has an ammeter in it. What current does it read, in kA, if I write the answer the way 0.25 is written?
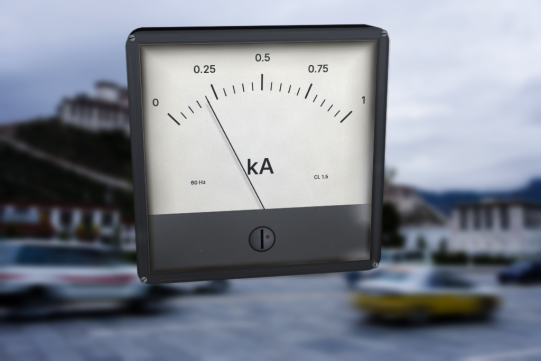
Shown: 0.2
